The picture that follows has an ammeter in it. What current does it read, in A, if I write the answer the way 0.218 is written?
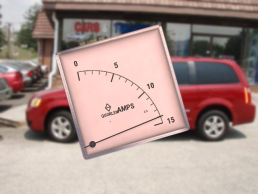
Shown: 14
